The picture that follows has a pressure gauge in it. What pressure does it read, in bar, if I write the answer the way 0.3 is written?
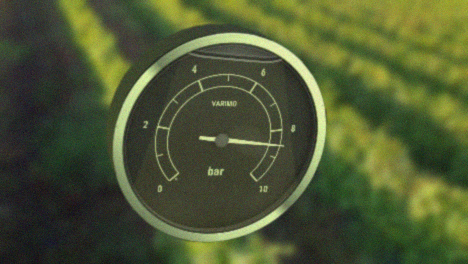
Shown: 8.5
